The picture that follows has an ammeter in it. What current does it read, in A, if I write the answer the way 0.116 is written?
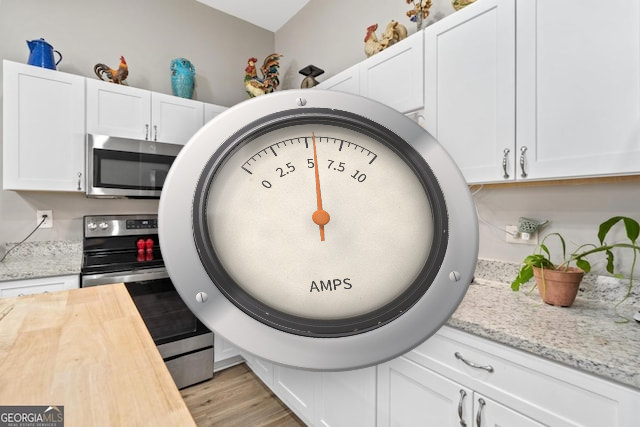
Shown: 5.5
